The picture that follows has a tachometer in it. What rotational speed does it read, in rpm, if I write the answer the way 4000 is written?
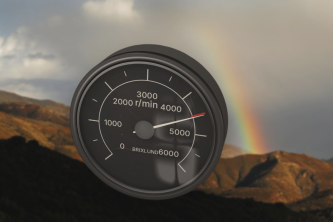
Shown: 4500
